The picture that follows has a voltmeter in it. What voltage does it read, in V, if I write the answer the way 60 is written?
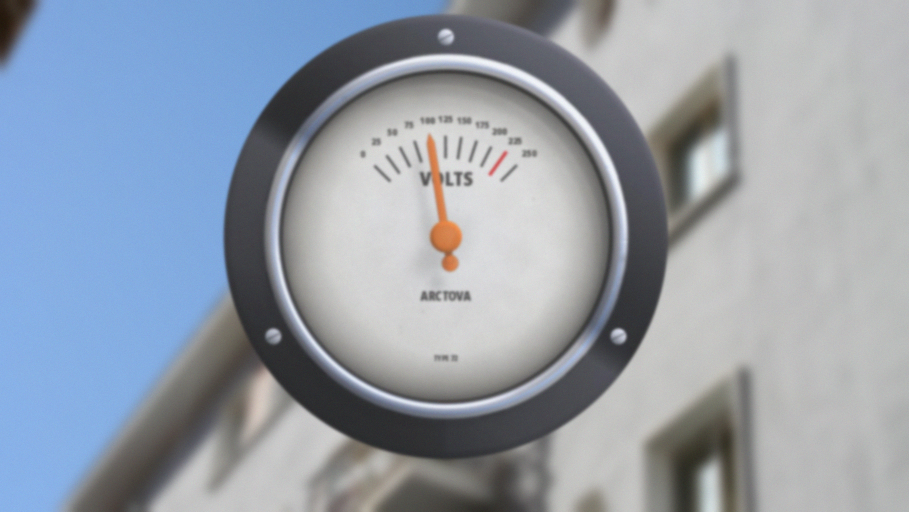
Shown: 100
